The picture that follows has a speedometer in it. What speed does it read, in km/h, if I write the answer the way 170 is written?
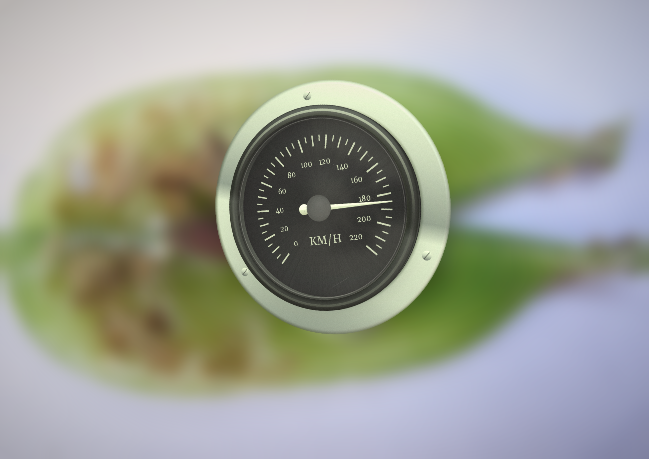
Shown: 185
